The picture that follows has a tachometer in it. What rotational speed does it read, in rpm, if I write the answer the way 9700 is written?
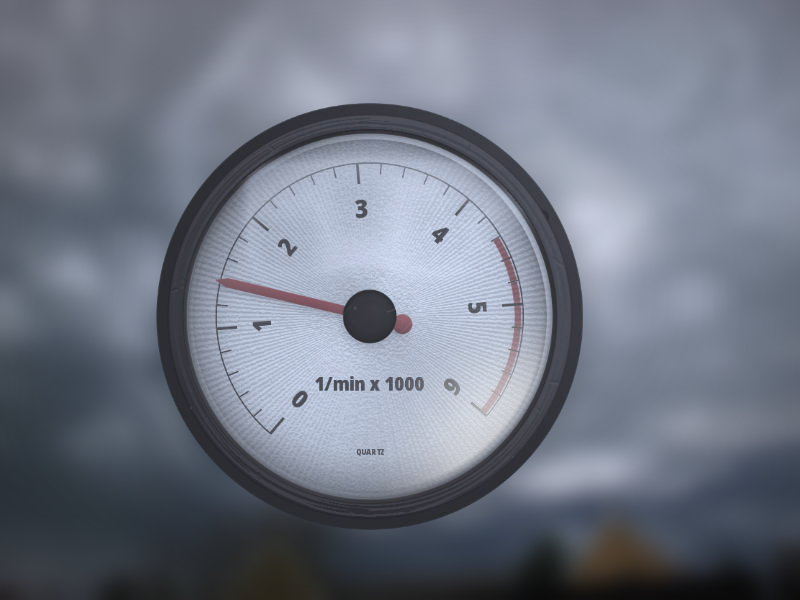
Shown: 1400
